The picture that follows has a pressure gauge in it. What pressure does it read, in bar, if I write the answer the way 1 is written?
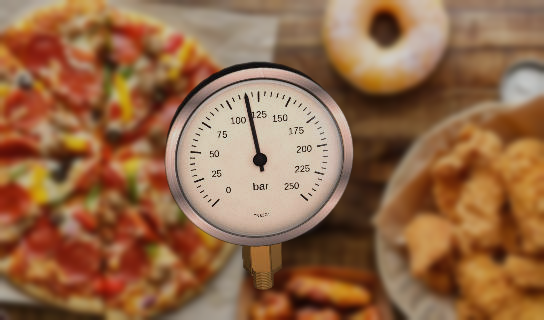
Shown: 115
